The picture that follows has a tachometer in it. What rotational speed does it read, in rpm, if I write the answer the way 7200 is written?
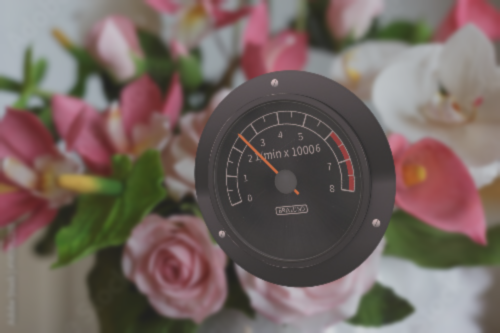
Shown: 2500
